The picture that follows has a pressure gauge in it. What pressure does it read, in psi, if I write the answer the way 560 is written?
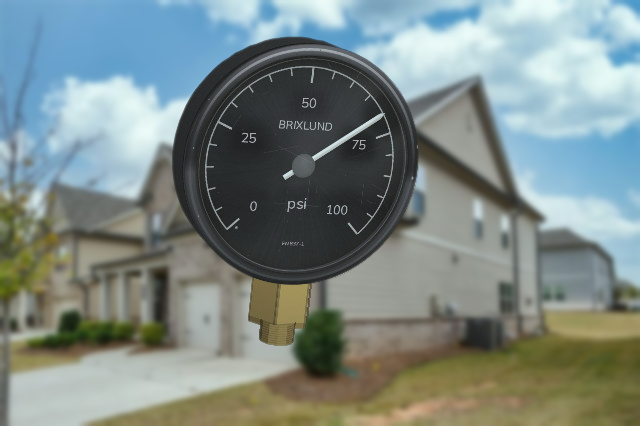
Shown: 70
